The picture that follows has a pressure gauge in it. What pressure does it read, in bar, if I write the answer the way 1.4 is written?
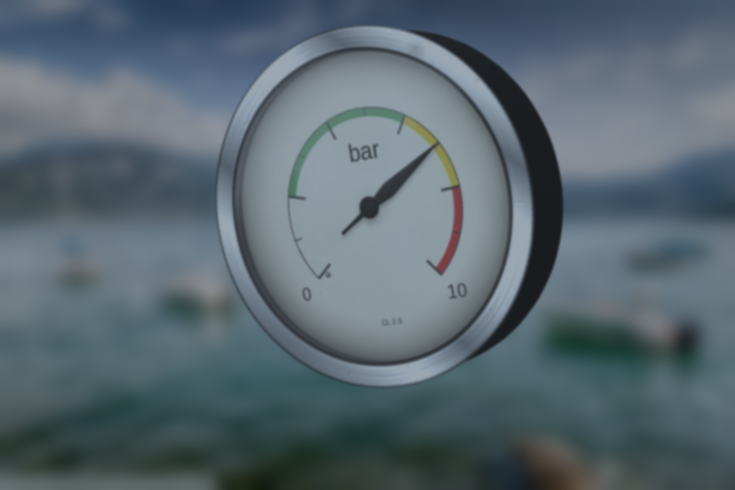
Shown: 7
